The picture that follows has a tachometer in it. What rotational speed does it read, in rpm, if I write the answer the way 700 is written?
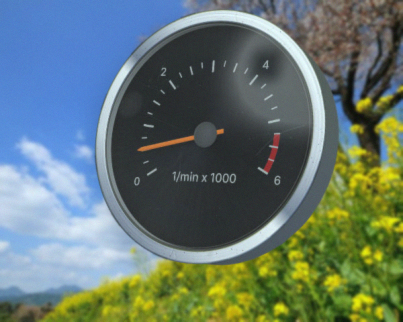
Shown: 500
